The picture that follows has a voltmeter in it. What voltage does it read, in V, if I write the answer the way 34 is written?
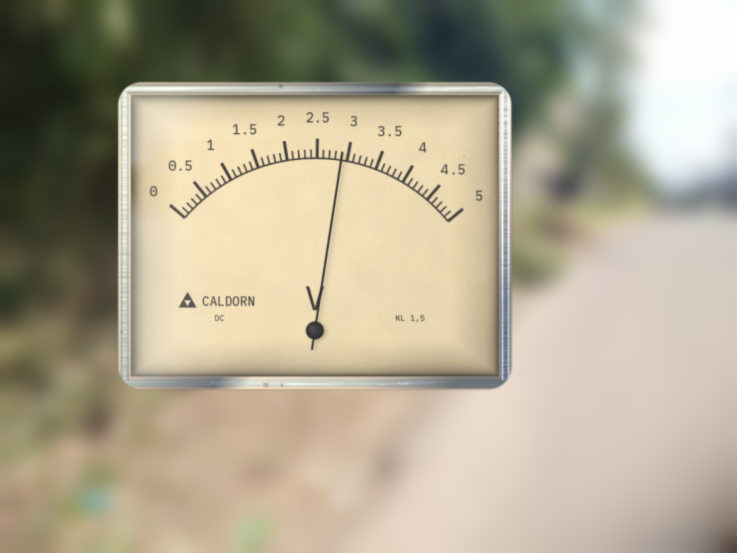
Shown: 2.9
